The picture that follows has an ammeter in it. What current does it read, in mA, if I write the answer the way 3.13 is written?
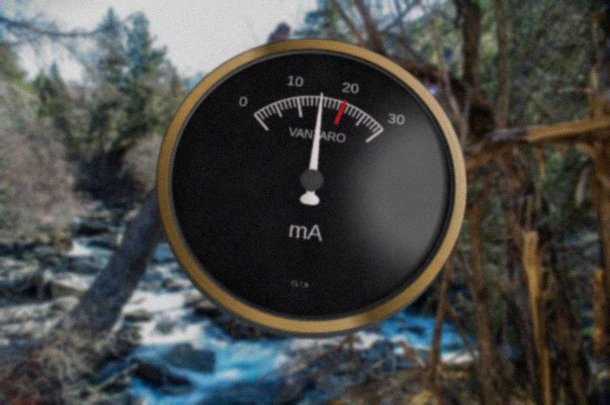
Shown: 15
